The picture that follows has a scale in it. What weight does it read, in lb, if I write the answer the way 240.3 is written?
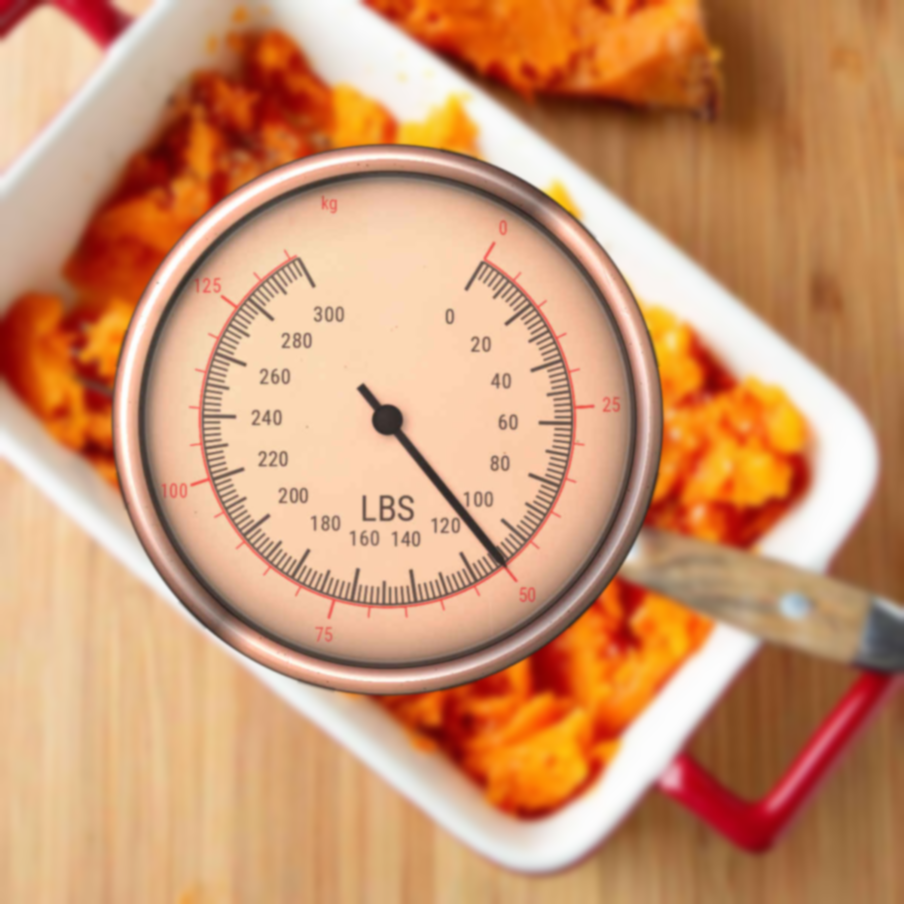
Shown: 110
